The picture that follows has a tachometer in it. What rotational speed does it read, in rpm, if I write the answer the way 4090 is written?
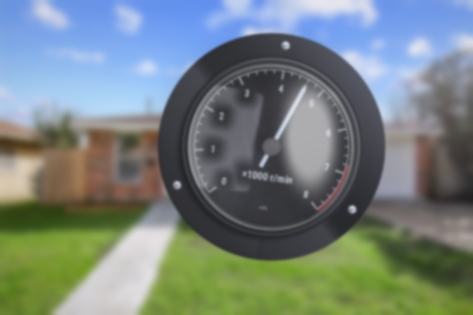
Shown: 4600
